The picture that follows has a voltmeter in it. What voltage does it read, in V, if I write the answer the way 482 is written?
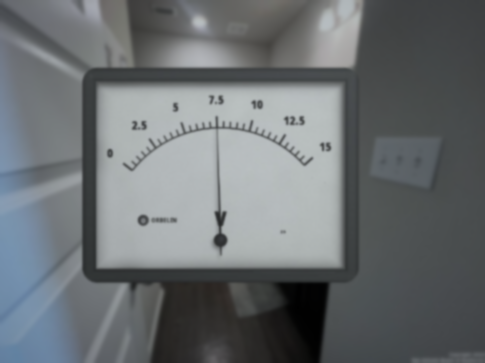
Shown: 7.5
